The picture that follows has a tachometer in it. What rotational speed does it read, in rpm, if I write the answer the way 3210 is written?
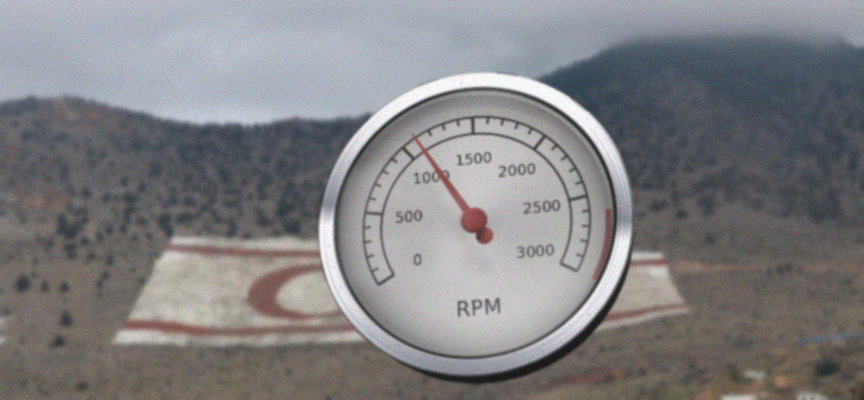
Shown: 1100
